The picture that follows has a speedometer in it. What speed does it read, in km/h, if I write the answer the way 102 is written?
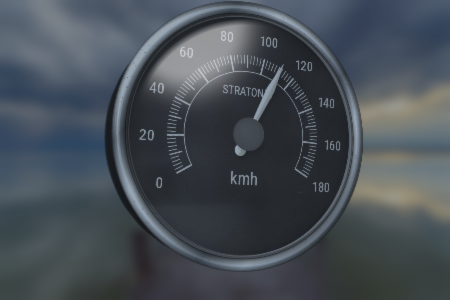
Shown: 110
